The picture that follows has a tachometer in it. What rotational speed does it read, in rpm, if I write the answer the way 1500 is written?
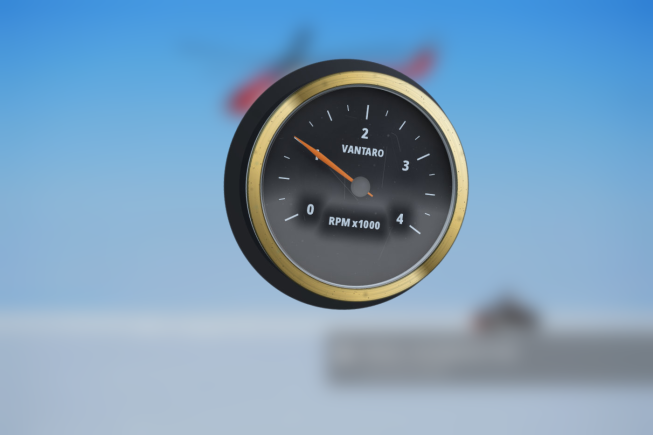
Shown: 1000
